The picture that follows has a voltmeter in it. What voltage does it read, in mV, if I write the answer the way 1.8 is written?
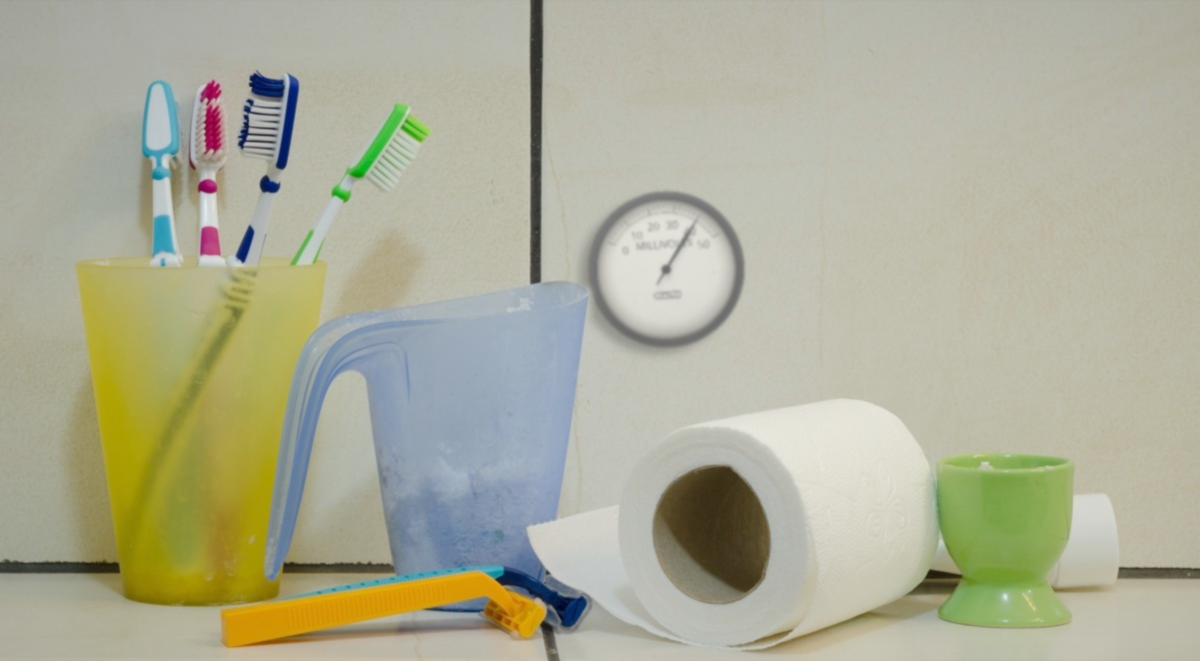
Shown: 40
